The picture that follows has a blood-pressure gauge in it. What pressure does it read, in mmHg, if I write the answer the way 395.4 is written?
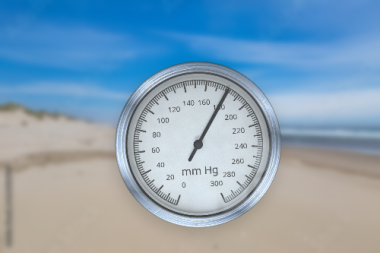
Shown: 180
